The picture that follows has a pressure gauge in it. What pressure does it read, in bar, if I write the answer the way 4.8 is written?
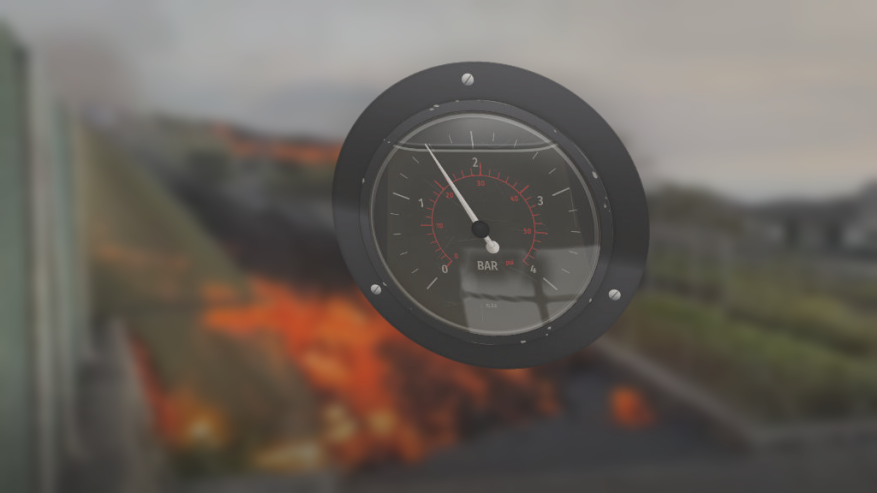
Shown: 1.6
